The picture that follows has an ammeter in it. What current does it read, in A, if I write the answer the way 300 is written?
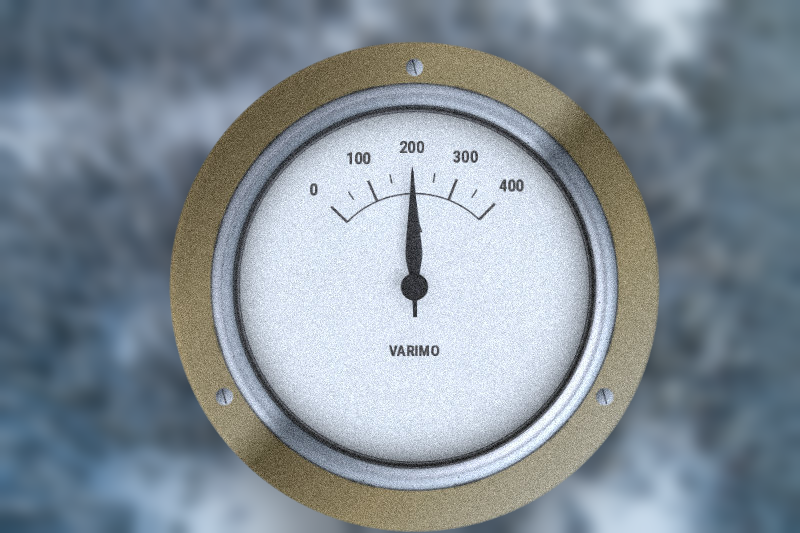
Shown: 200
